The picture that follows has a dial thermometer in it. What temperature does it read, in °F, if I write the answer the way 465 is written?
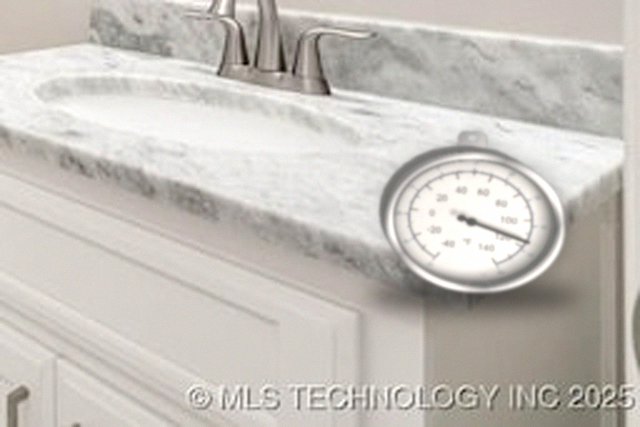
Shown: 115
